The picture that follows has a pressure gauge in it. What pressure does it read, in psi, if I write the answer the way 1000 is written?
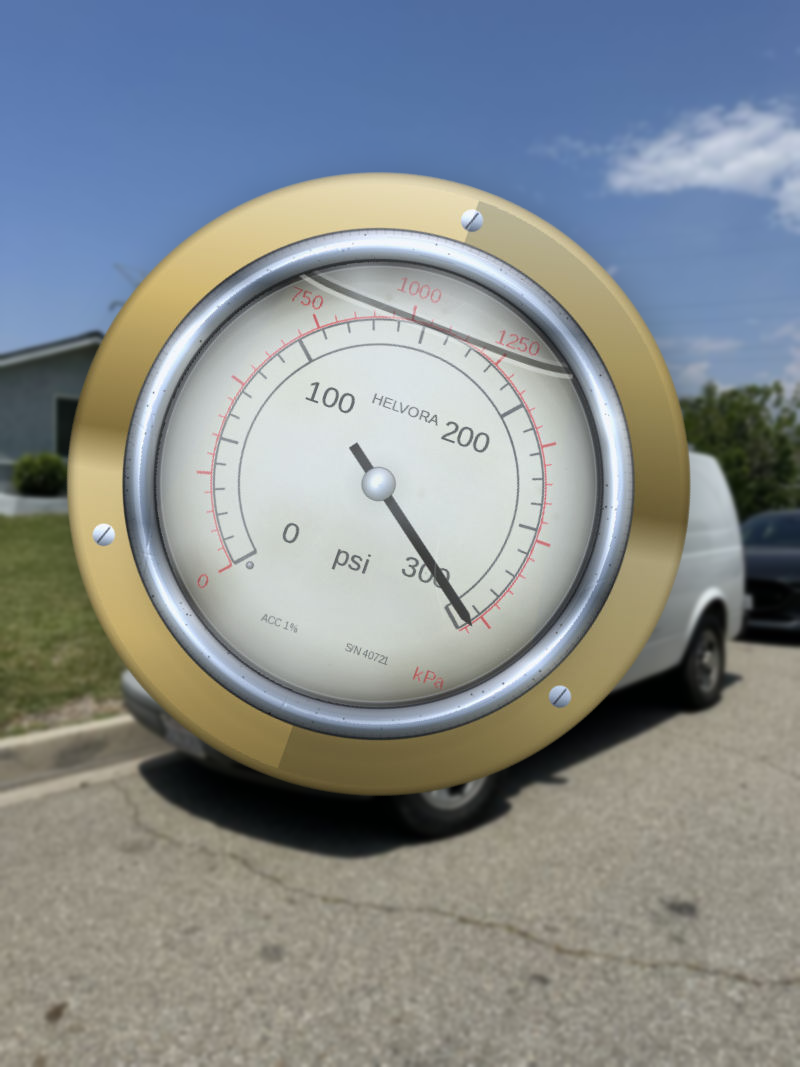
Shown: 295
